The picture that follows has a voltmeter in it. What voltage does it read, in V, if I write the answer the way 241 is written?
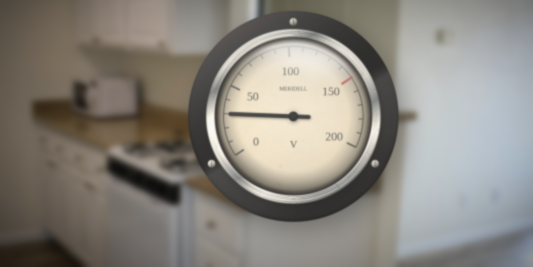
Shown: 30
